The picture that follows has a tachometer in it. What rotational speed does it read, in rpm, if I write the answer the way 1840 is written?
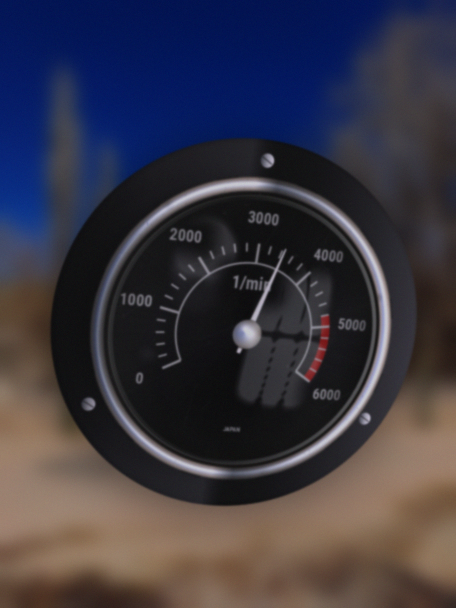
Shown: 3400
